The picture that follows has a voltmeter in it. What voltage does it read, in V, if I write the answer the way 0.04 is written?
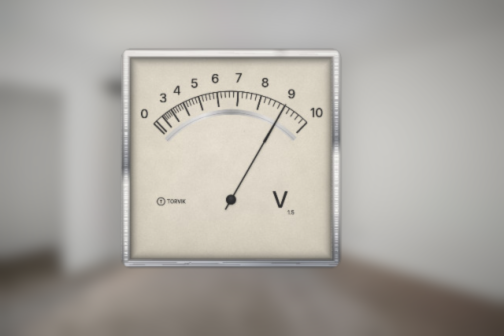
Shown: 9
